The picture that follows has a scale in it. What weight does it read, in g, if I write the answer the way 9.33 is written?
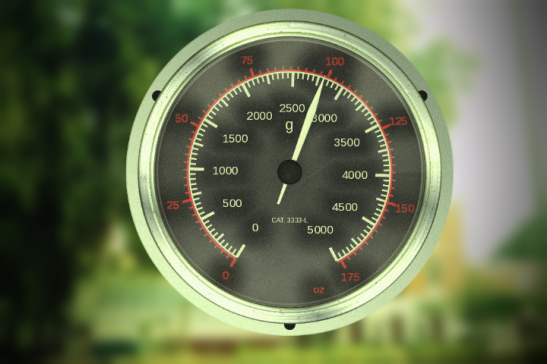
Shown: 2800
